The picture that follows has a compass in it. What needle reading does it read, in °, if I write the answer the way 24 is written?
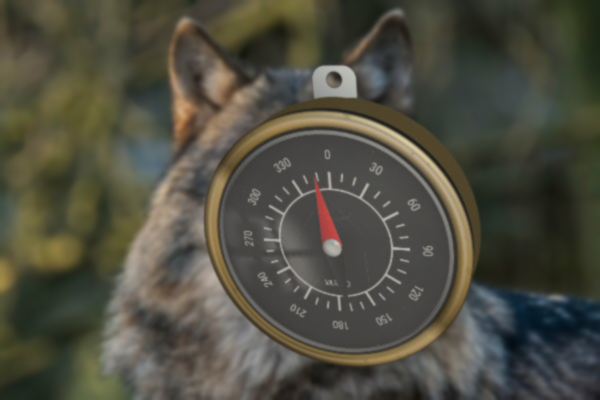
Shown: 350
